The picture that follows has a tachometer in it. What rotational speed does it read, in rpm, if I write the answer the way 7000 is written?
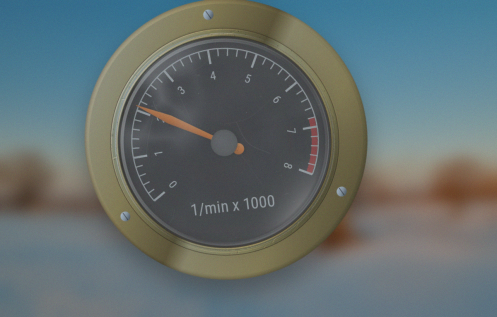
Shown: 2100
